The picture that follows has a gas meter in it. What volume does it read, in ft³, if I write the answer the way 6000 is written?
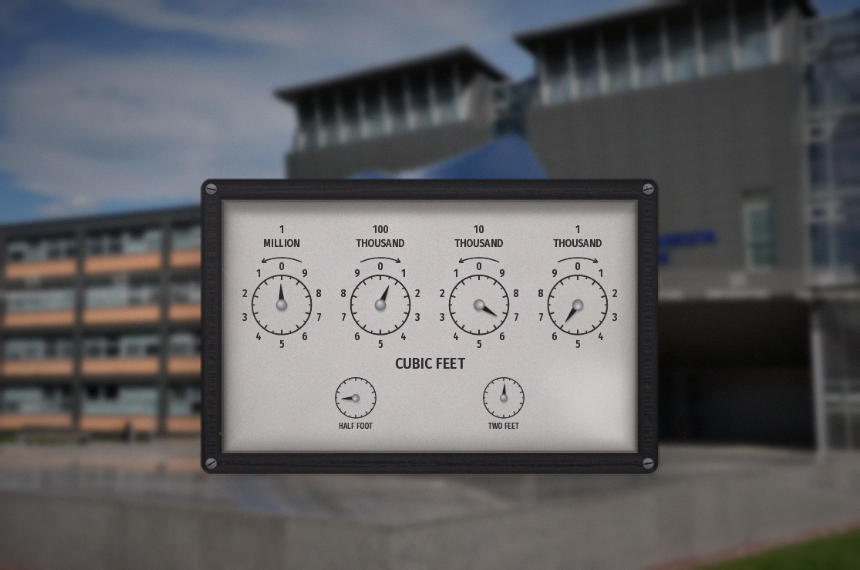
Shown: 6600
